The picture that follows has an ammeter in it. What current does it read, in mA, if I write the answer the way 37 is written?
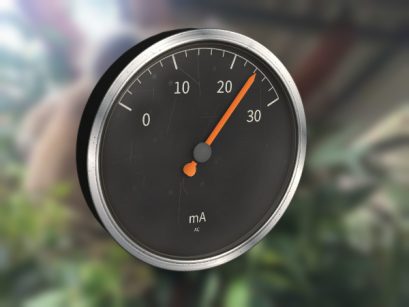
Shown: 24
